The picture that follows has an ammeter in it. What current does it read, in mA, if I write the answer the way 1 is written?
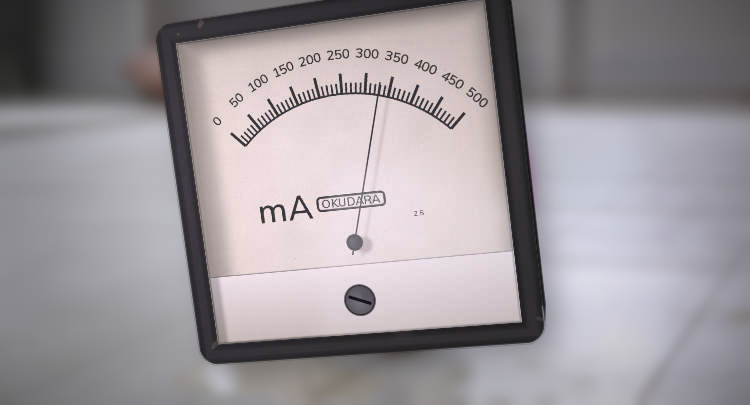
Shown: 330
